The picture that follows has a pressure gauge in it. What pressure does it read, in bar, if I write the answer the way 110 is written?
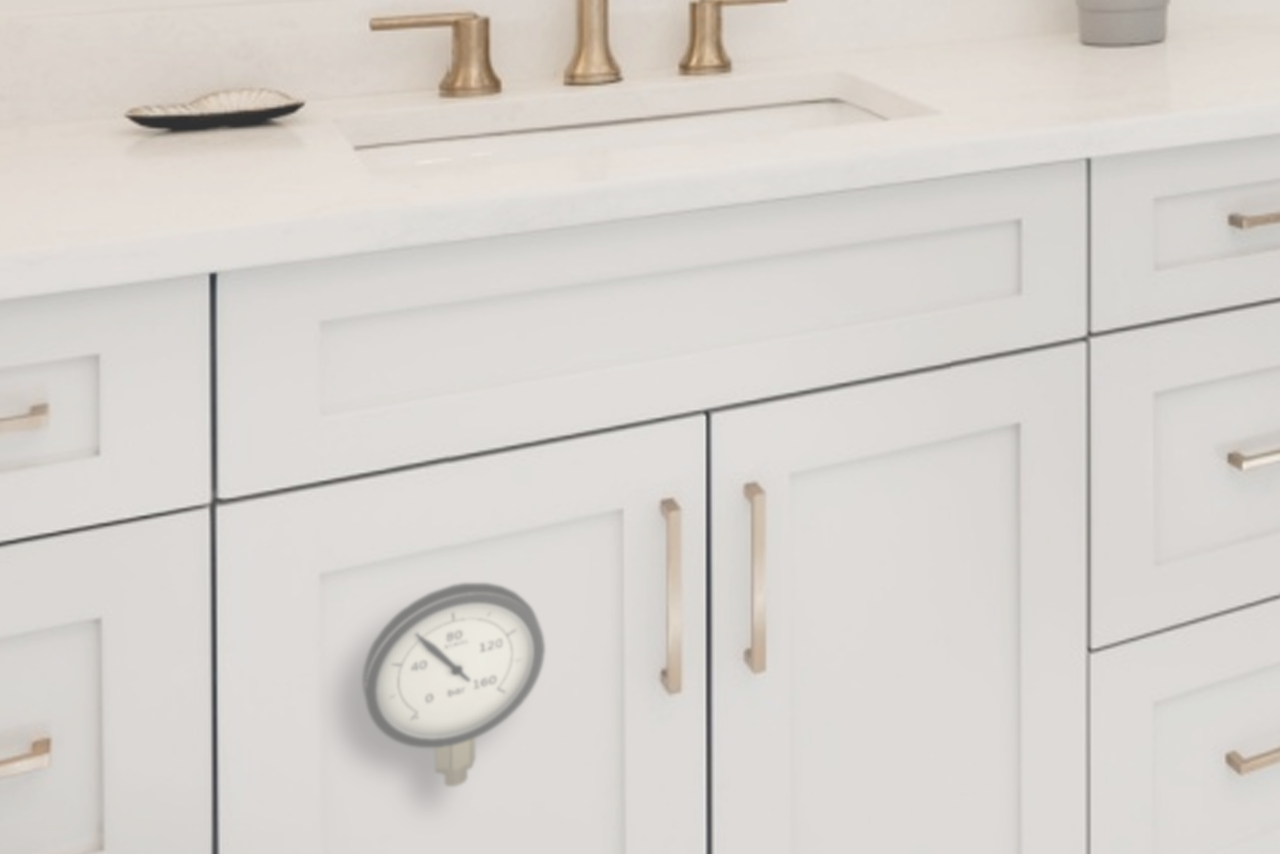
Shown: 60
